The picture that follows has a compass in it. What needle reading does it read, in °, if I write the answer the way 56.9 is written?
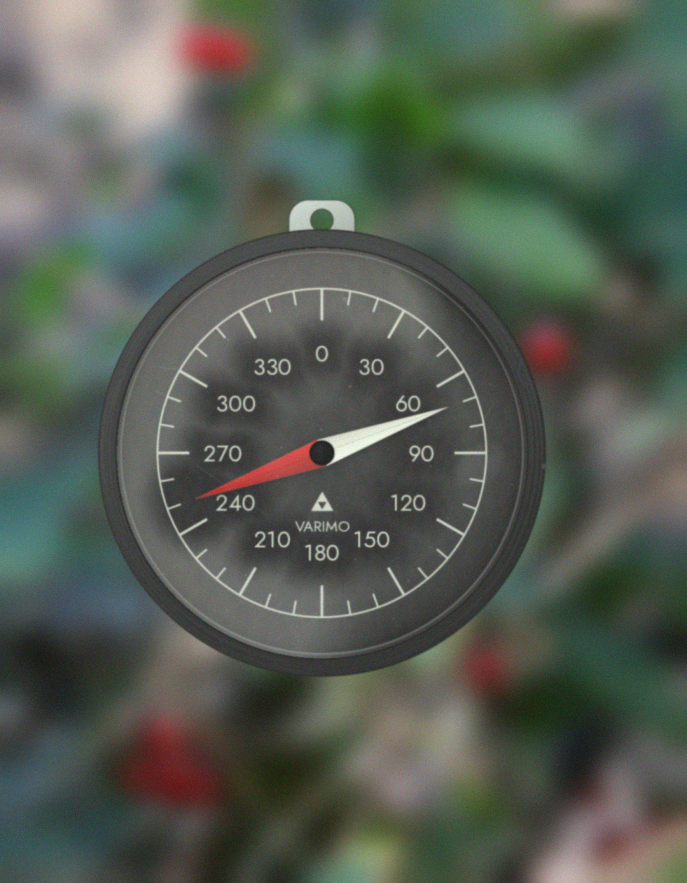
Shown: 250
